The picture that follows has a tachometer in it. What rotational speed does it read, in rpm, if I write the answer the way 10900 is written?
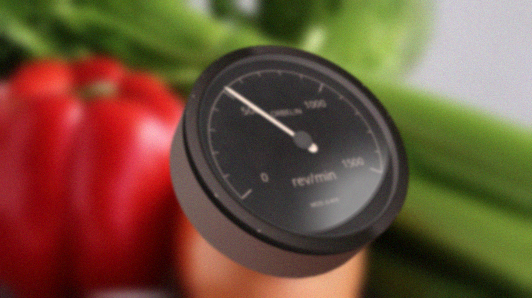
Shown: 500
